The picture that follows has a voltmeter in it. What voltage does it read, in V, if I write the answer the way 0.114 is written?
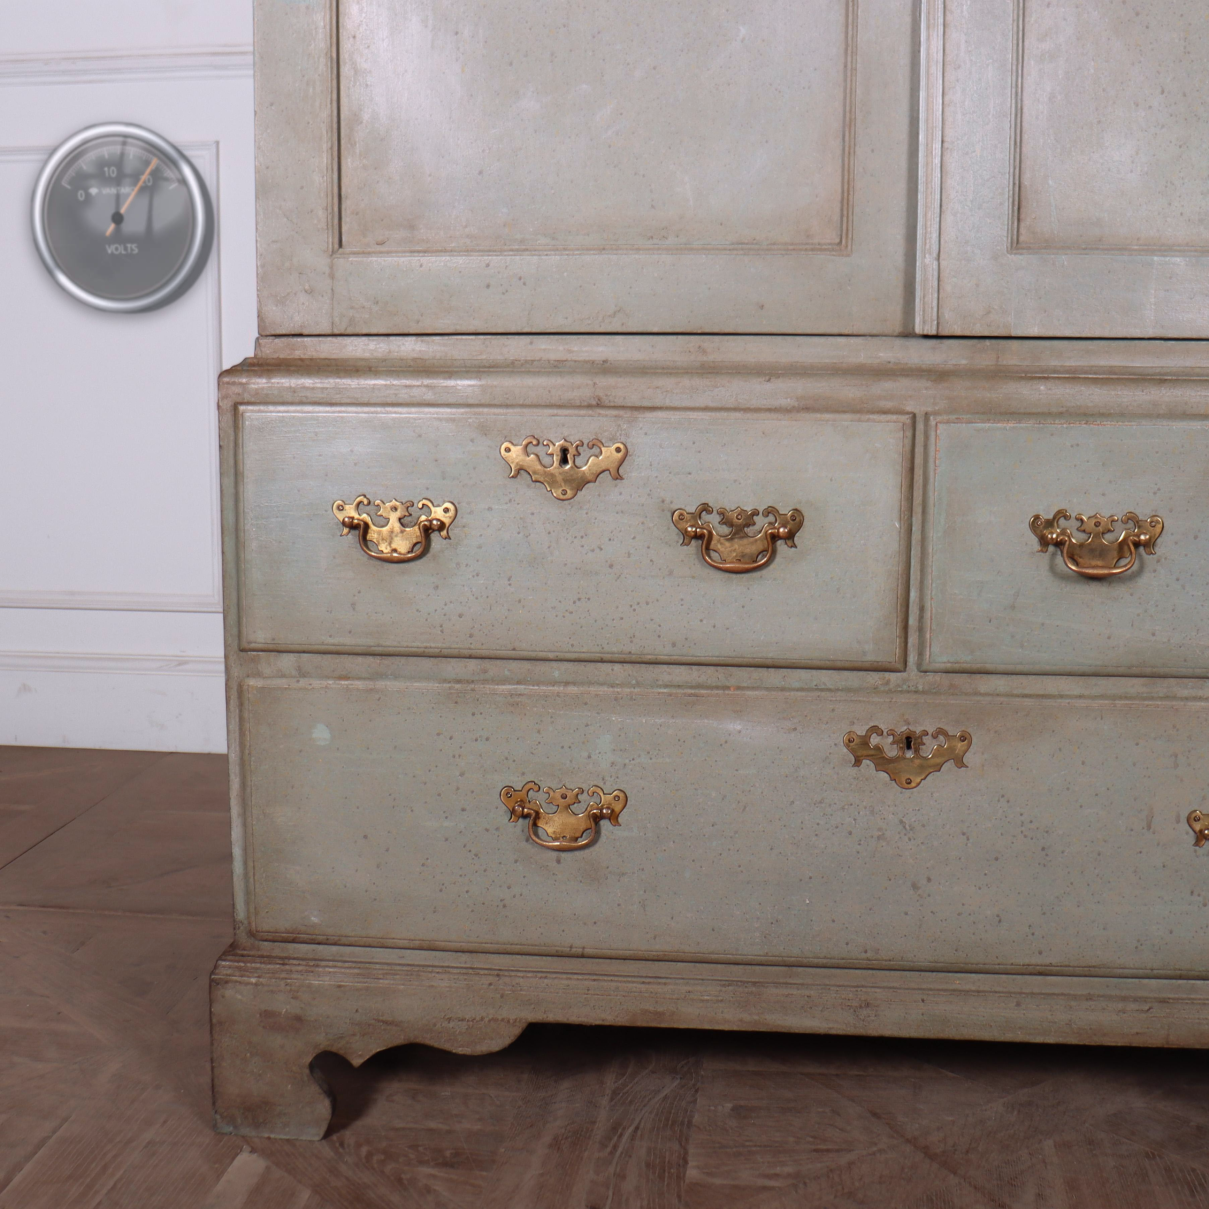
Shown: 20
